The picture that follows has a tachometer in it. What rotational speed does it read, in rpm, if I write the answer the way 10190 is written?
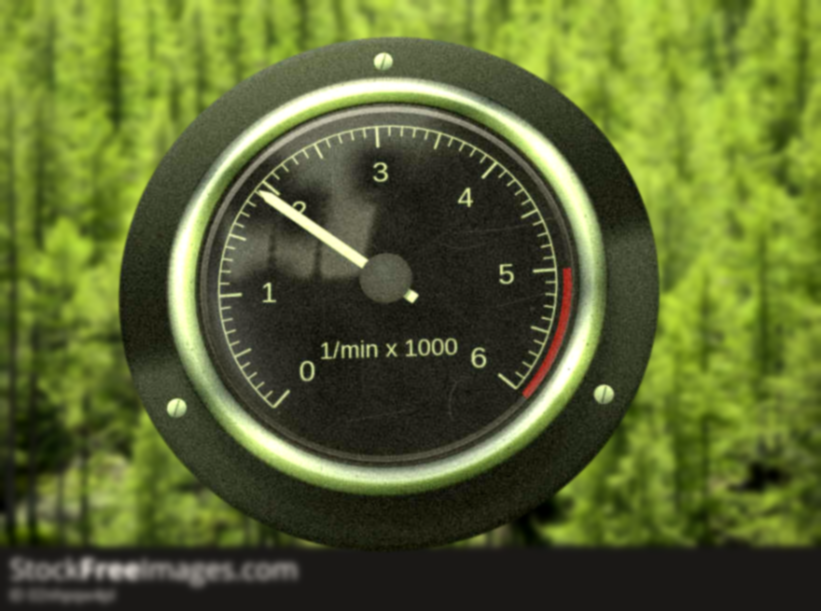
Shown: 1900
